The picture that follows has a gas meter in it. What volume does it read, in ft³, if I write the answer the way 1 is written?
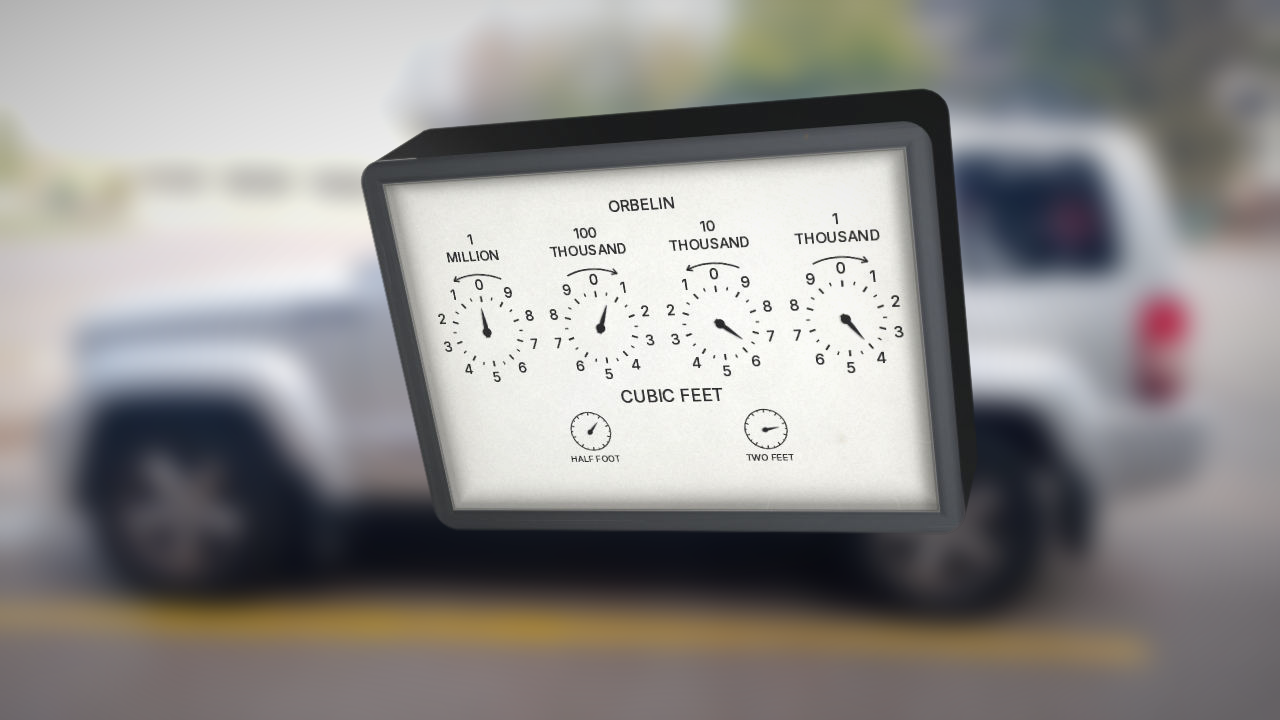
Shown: 6400
